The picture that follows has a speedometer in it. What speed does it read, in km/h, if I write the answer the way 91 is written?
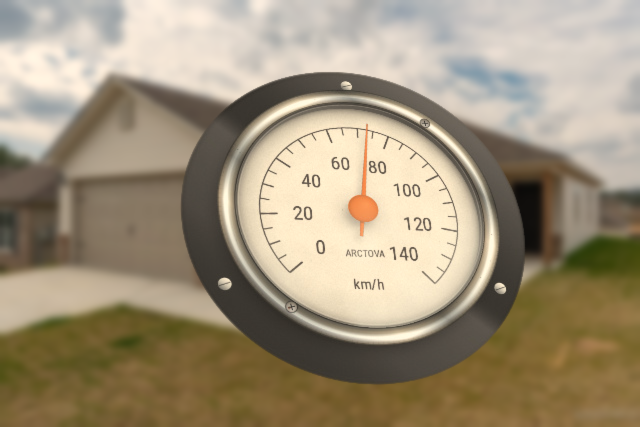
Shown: 72.5
